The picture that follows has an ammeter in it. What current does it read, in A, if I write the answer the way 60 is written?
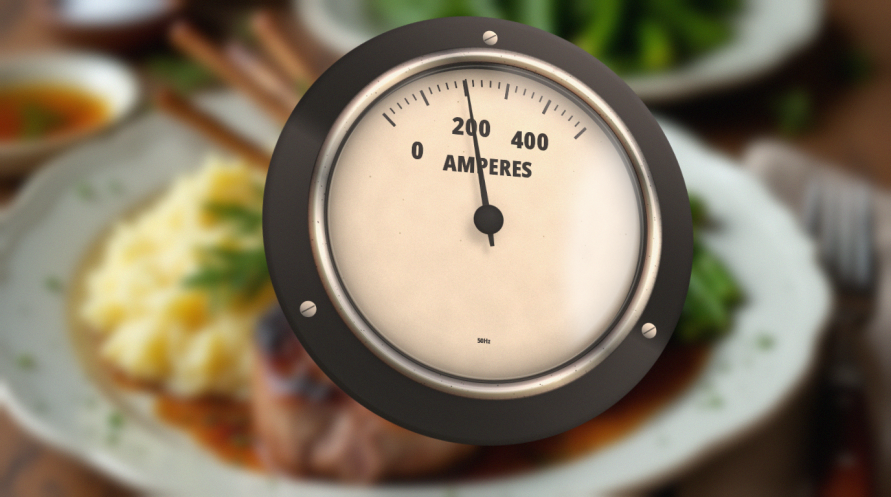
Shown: 200
